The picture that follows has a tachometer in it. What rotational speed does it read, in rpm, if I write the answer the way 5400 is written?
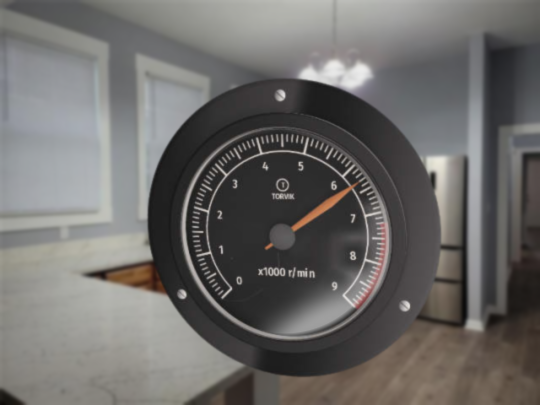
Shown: 6300
